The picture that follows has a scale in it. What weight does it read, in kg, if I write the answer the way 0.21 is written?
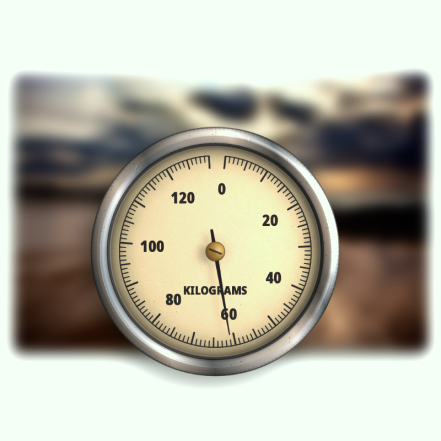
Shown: 61
